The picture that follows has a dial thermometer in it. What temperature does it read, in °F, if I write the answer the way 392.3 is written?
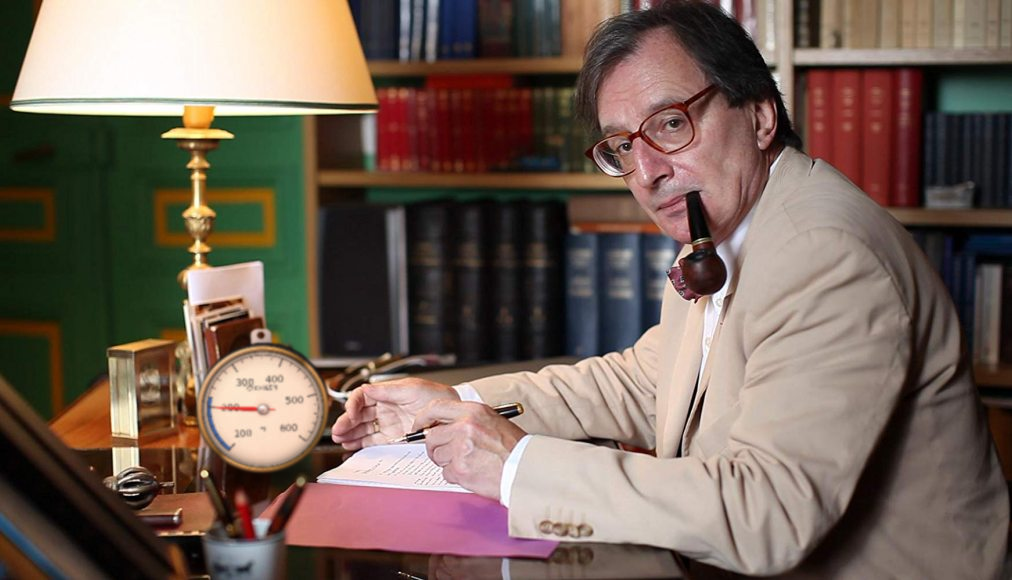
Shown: 200
